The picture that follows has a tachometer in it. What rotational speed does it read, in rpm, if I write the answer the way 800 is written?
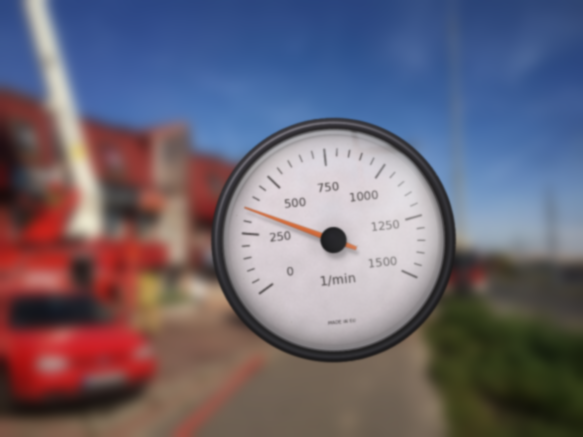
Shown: 350
